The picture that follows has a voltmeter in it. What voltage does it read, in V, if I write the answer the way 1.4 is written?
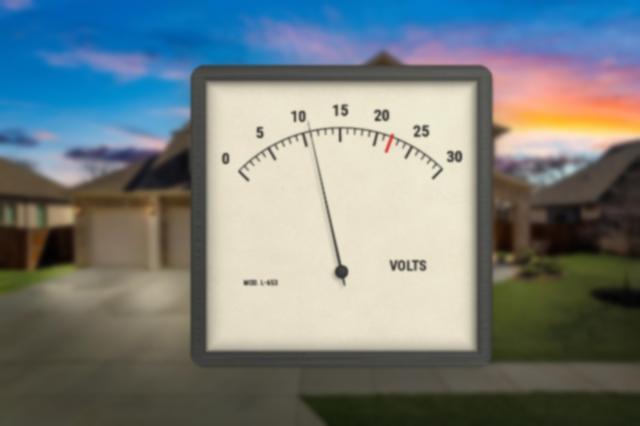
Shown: 11
